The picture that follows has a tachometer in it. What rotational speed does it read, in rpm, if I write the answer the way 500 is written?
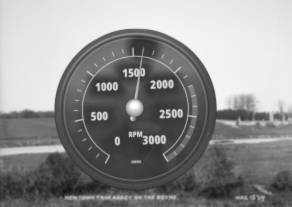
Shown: 1600
